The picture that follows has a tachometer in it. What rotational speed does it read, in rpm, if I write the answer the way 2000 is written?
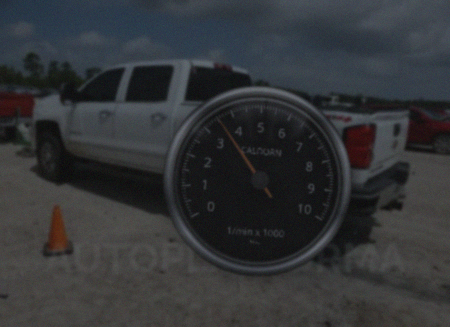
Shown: 3500
